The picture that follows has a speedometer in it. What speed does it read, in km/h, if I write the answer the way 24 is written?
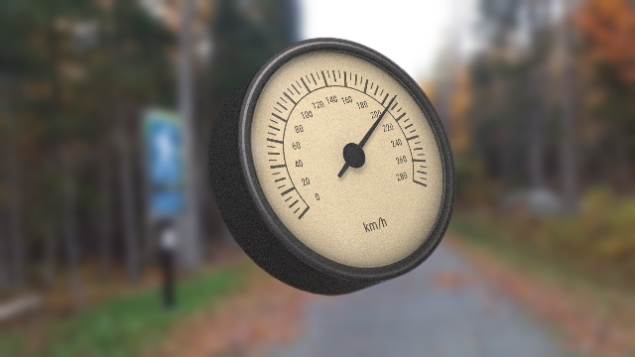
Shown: 205
